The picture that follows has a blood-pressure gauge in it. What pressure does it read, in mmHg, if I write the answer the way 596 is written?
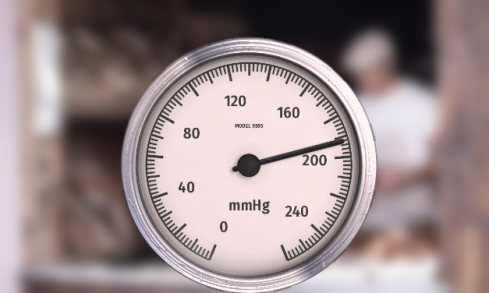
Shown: 192
